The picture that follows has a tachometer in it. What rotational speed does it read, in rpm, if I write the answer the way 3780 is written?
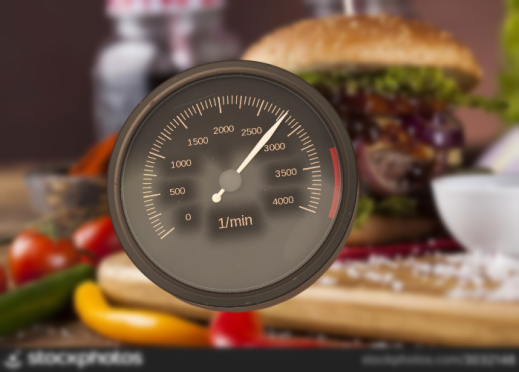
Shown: 2800
